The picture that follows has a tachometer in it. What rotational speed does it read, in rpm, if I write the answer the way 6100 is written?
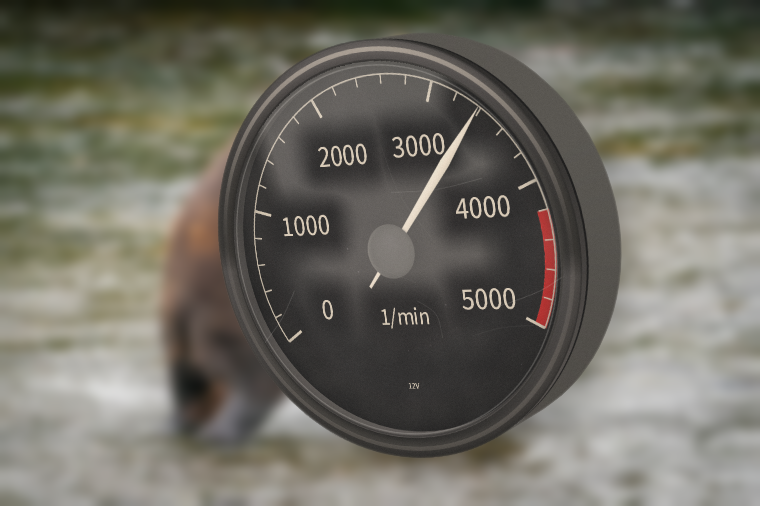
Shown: 3400
